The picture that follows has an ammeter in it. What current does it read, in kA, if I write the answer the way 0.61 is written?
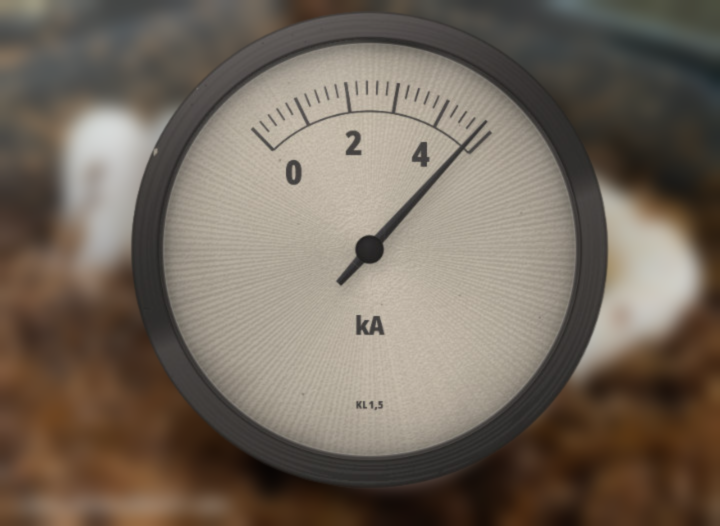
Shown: 4.8
